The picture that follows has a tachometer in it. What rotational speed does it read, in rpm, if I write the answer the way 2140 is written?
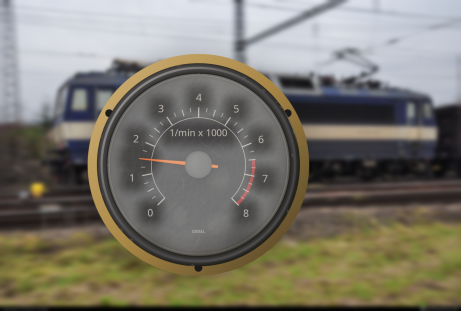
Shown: 1500
